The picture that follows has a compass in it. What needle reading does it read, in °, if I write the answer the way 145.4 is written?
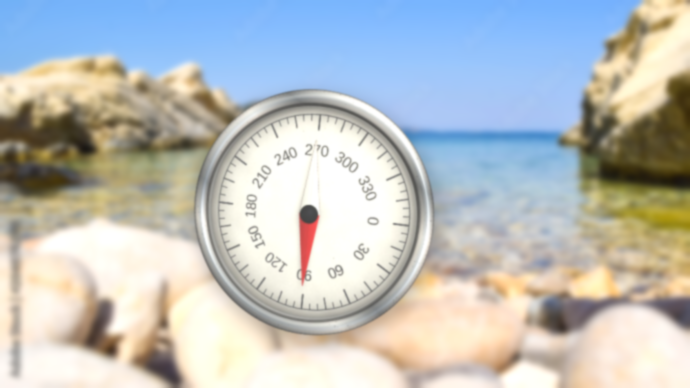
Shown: 90
